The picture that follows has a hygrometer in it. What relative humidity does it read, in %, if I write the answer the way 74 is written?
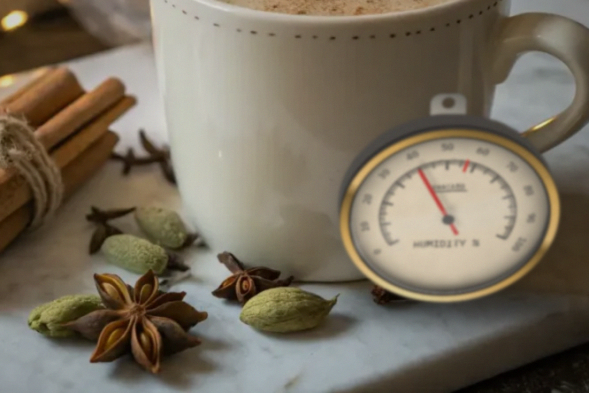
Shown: 40
